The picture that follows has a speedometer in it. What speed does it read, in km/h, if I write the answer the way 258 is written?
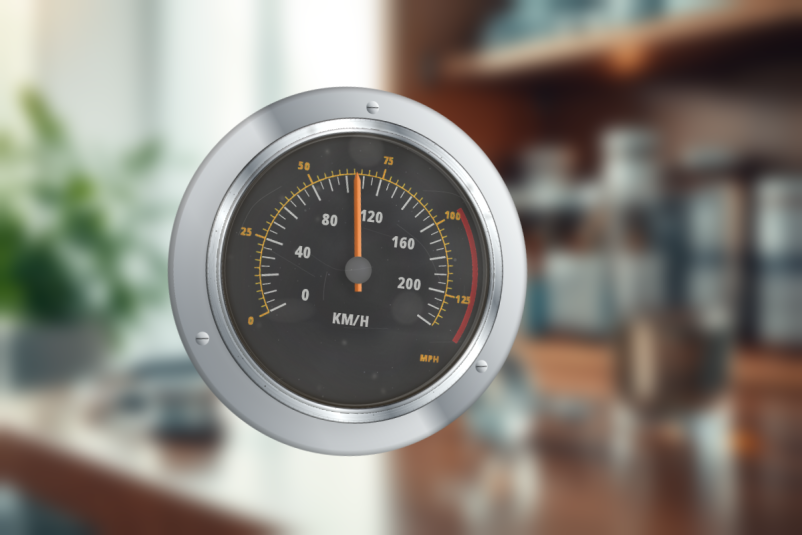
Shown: 105
